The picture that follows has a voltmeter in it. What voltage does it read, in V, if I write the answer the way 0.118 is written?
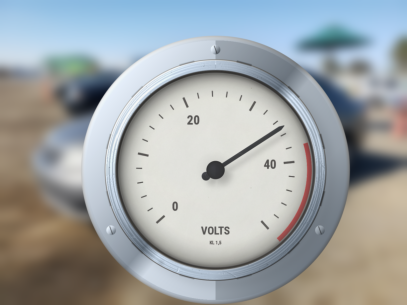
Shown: 35
